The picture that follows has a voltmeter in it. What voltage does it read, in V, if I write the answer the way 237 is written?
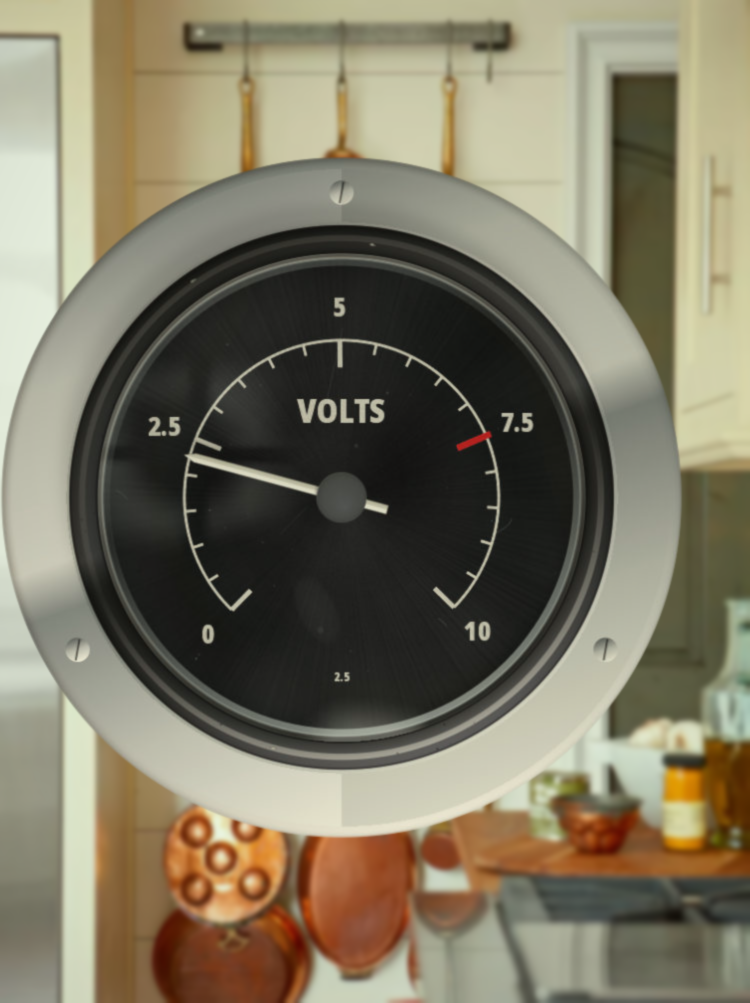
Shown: 2.25
